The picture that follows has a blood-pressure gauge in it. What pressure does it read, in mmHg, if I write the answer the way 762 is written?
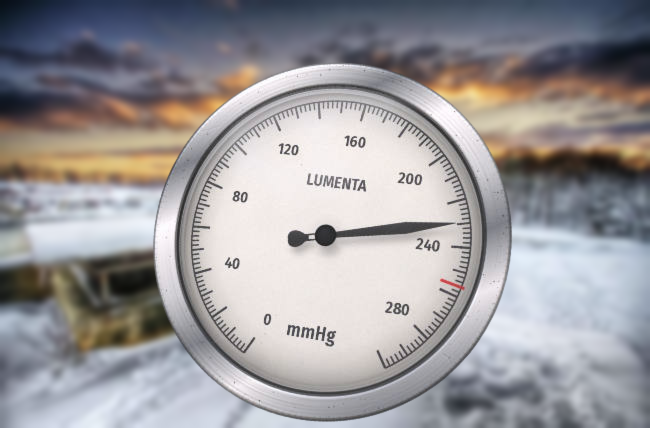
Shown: 230
